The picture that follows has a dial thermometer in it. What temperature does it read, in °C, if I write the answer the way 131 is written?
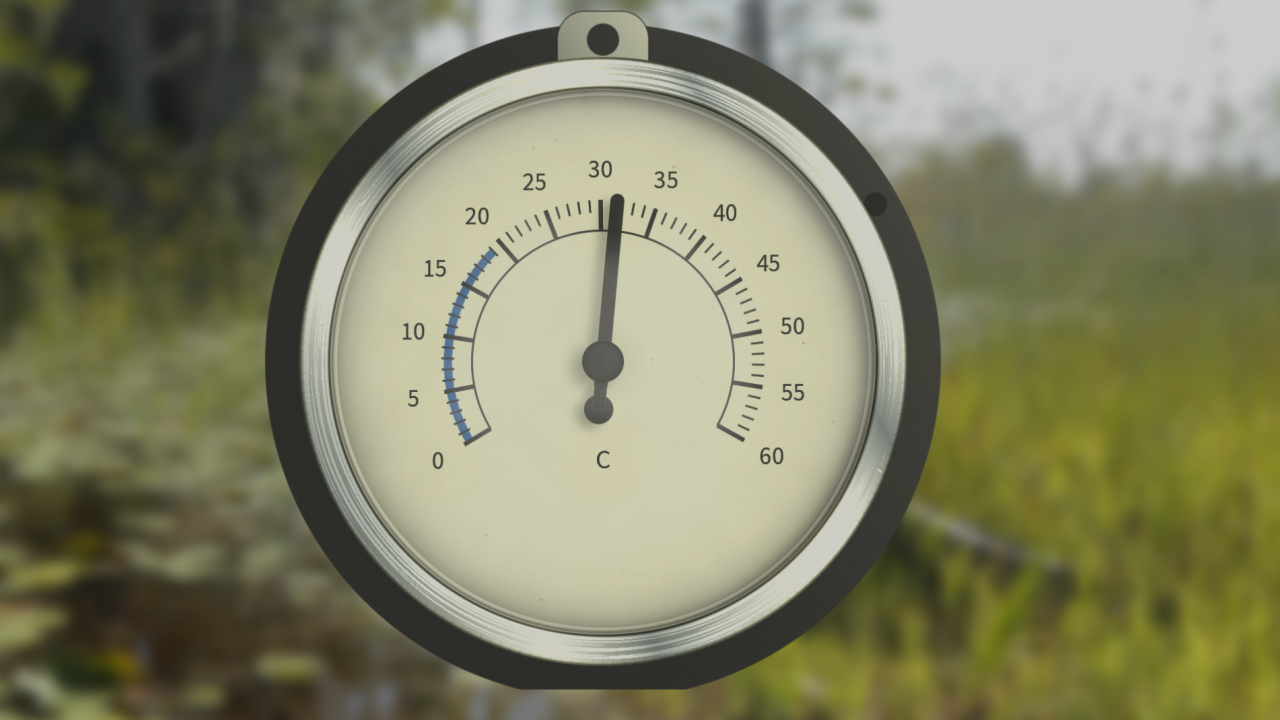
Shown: 31.5
